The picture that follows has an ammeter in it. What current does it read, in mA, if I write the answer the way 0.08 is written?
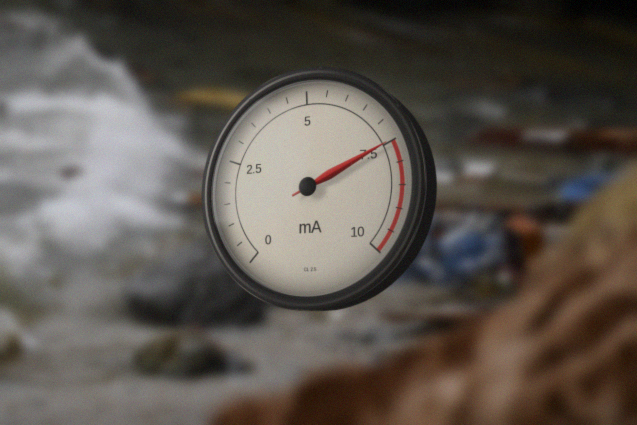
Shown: 7.5
